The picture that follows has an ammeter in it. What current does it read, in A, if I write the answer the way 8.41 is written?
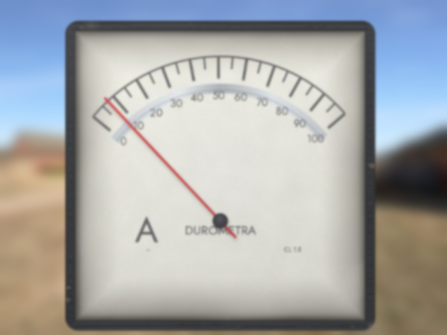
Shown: 7.5
